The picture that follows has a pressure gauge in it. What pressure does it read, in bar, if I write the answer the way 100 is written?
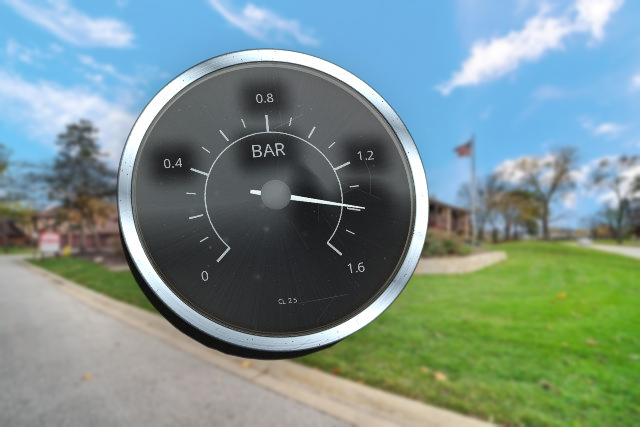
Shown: 1.4
